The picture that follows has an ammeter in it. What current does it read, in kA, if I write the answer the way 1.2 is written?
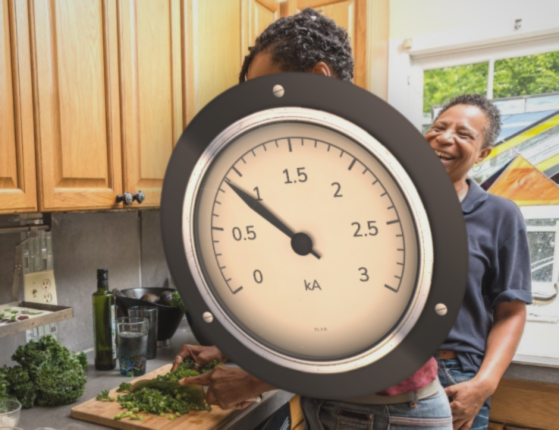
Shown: 0.9
